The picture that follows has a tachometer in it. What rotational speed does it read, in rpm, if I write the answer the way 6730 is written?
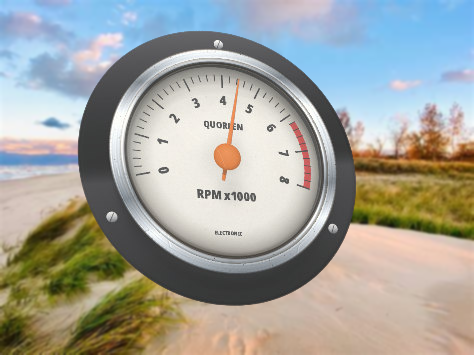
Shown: 4400
